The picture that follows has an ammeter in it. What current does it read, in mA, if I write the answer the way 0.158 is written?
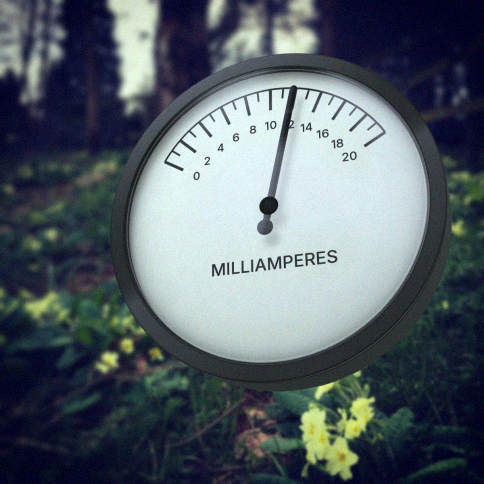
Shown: 12
